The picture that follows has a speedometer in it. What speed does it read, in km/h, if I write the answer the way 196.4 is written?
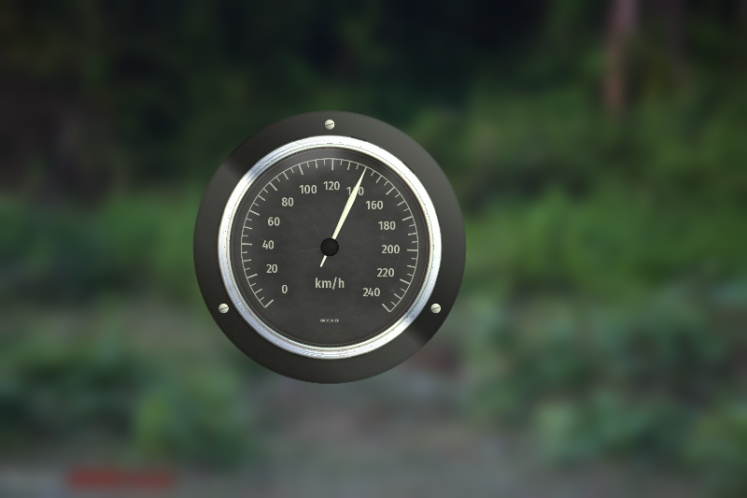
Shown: 140
